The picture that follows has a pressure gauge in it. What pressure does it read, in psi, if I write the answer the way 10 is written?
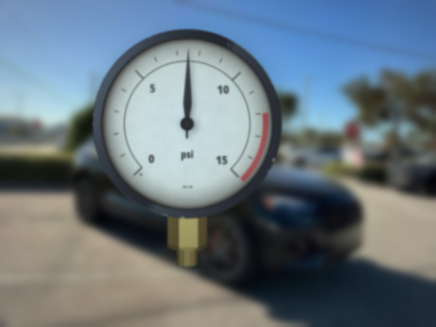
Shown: 7.5
